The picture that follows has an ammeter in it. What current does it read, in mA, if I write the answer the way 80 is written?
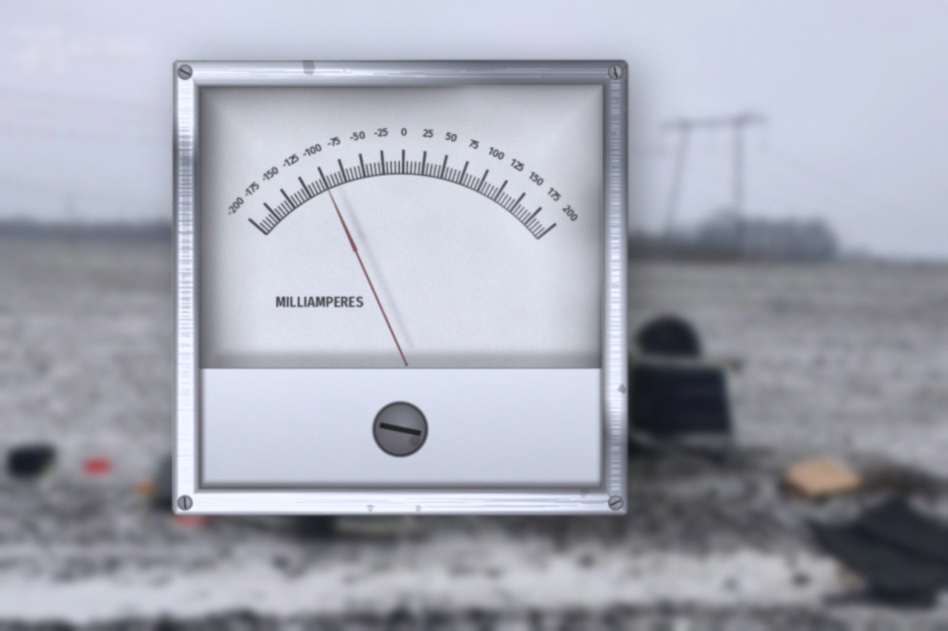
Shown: -100
